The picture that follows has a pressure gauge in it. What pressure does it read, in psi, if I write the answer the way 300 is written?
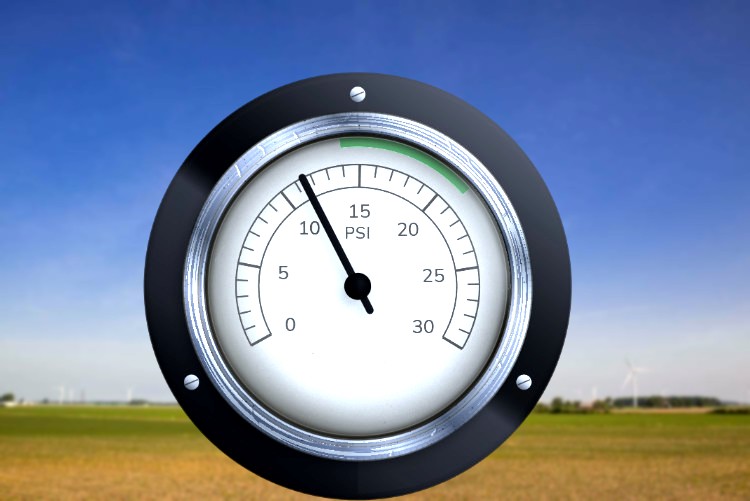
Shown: 11.5
